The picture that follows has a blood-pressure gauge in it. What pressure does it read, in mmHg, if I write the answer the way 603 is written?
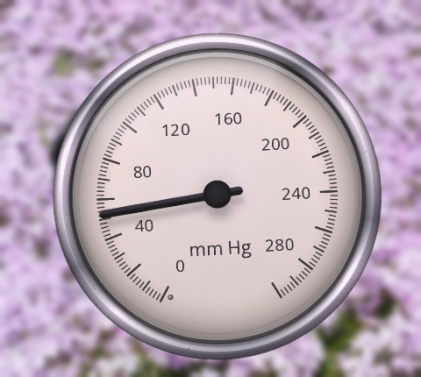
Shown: 52
